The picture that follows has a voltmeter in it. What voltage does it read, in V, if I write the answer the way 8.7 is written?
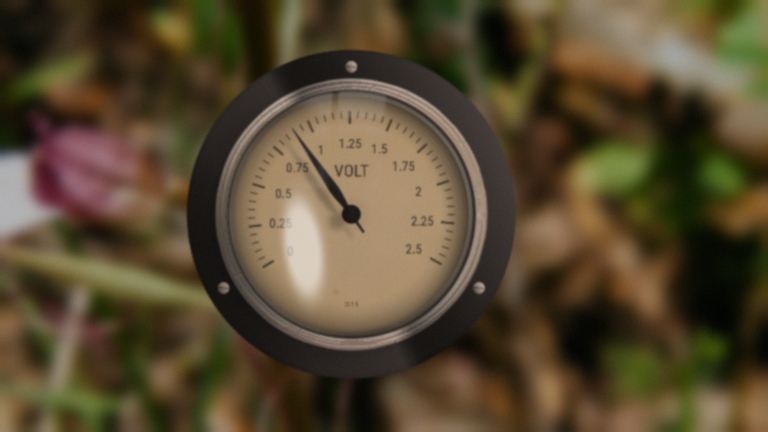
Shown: 0.9
